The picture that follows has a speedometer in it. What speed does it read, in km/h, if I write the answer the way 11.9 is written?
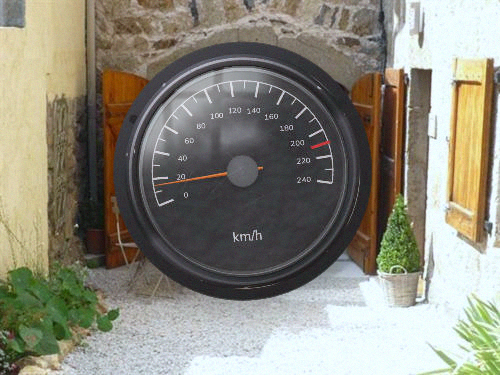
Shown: 15
